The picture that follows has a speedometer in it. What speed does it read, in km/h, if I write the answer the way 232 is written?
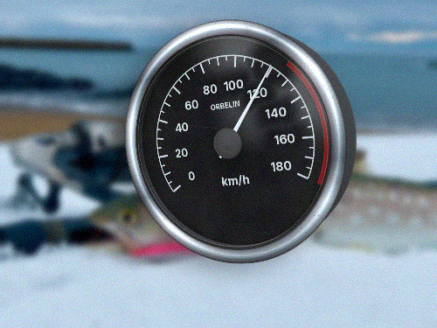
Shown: 120
